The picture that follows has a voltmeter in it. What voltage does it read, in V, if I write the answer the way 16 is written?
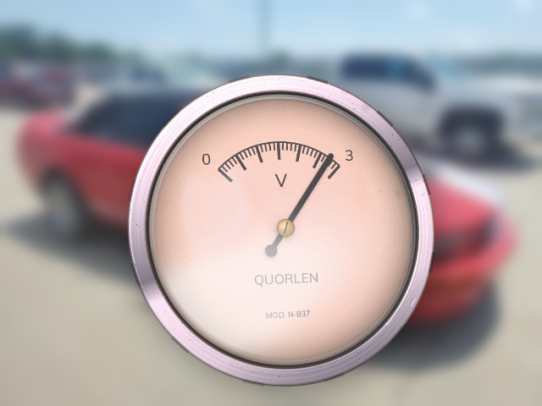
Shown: 2.7
